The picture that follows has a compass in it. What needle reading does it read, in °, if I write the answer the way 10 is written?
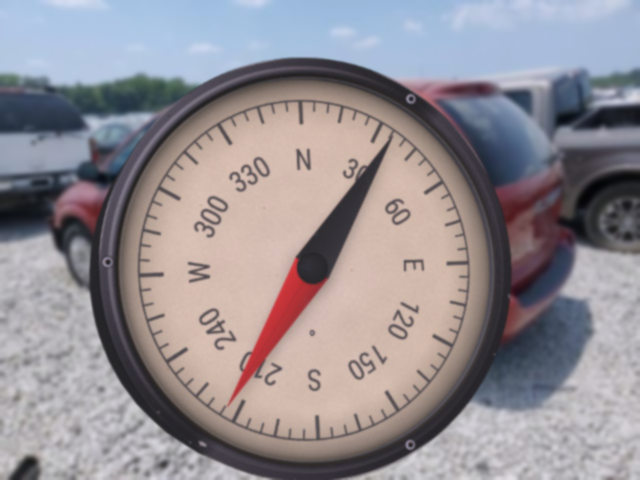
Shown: 215
